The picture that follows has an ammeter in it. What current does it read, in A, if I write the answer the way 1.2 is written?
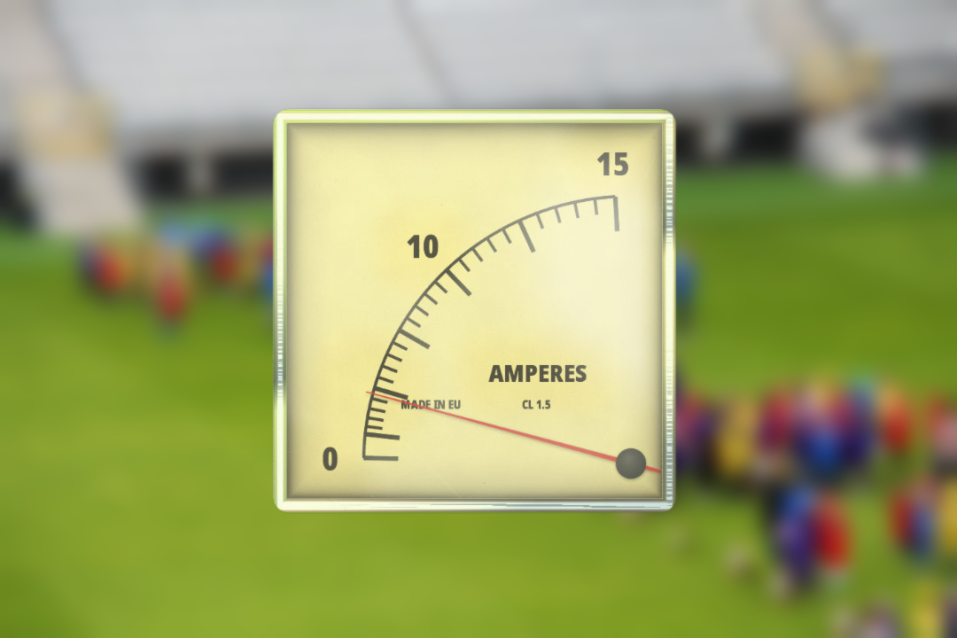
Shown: 4.75
